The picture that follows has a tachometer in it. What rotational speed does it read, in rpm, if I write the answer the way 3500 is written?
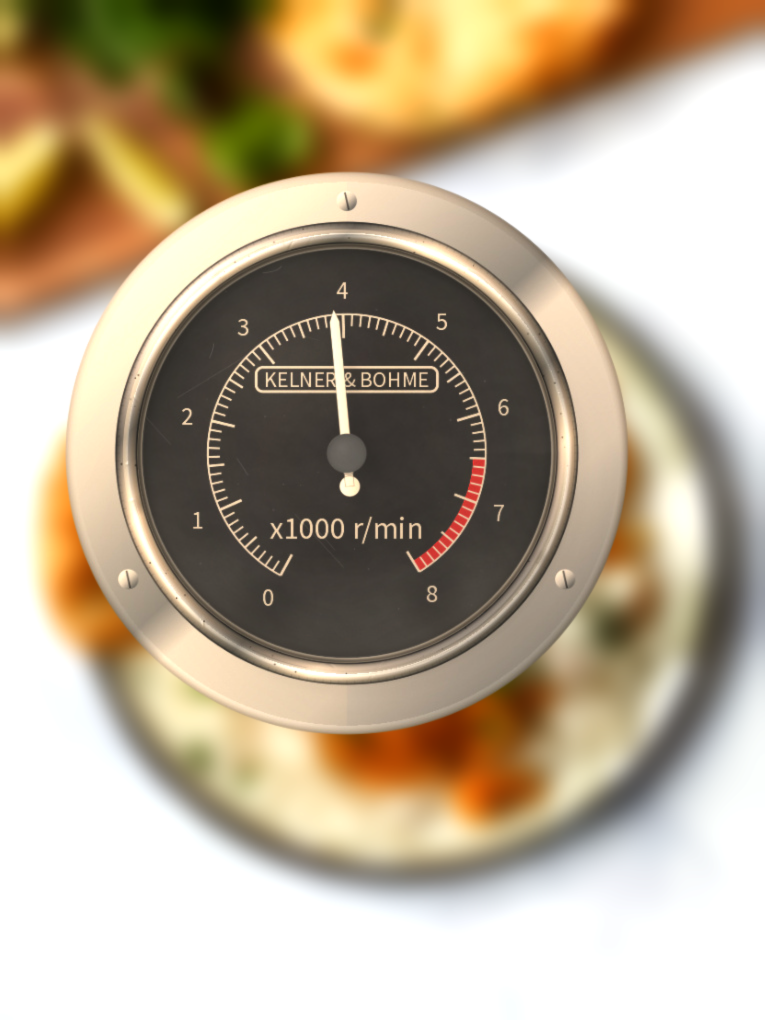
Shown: 3900
